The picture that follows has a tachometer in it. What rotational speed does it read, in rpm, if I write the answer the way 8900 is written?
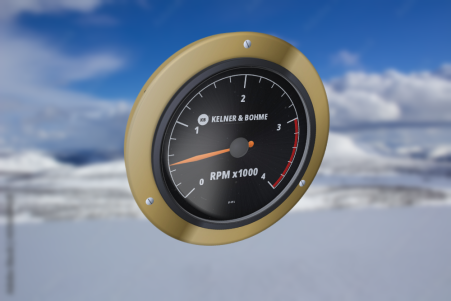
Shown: 500
